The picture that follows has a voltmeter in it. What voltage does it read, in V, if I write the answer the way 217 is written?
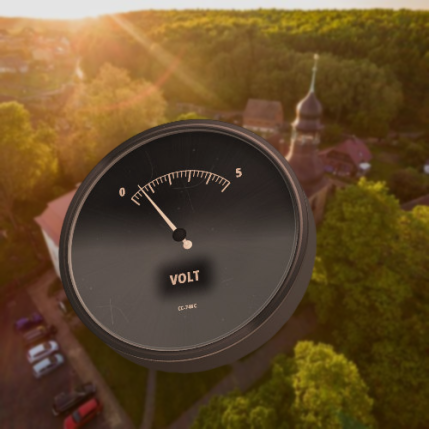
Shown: 0.6
